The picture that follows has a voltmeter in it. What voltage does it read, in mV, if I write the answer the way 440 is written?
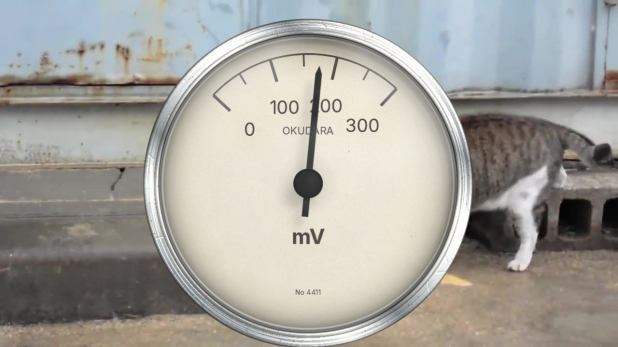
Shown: 175
